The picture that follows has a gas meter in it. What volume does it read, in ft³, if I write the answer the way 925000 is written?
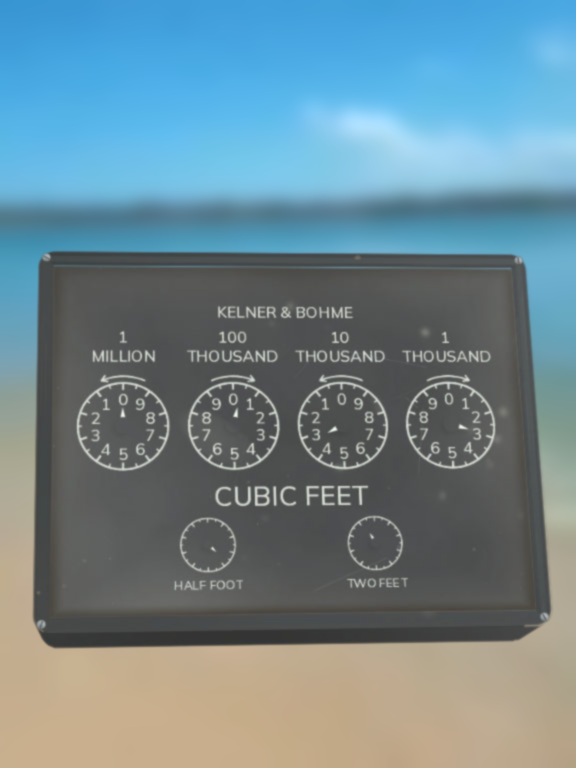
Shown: 3300
